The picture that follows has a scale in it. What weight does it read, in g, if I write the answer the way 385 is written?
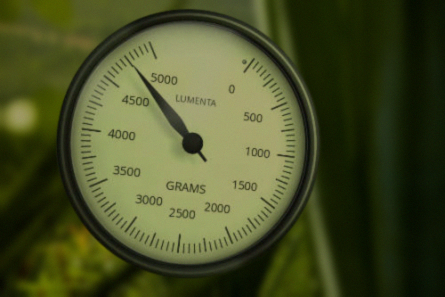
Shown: 4750
